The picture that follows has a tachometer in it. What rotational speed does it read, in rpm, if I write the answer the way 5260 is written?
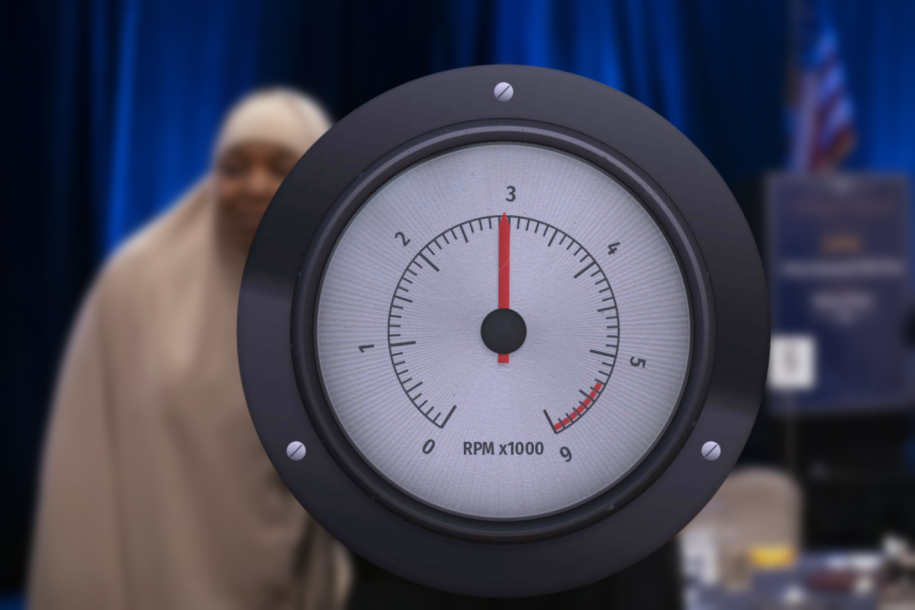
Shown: 2950
